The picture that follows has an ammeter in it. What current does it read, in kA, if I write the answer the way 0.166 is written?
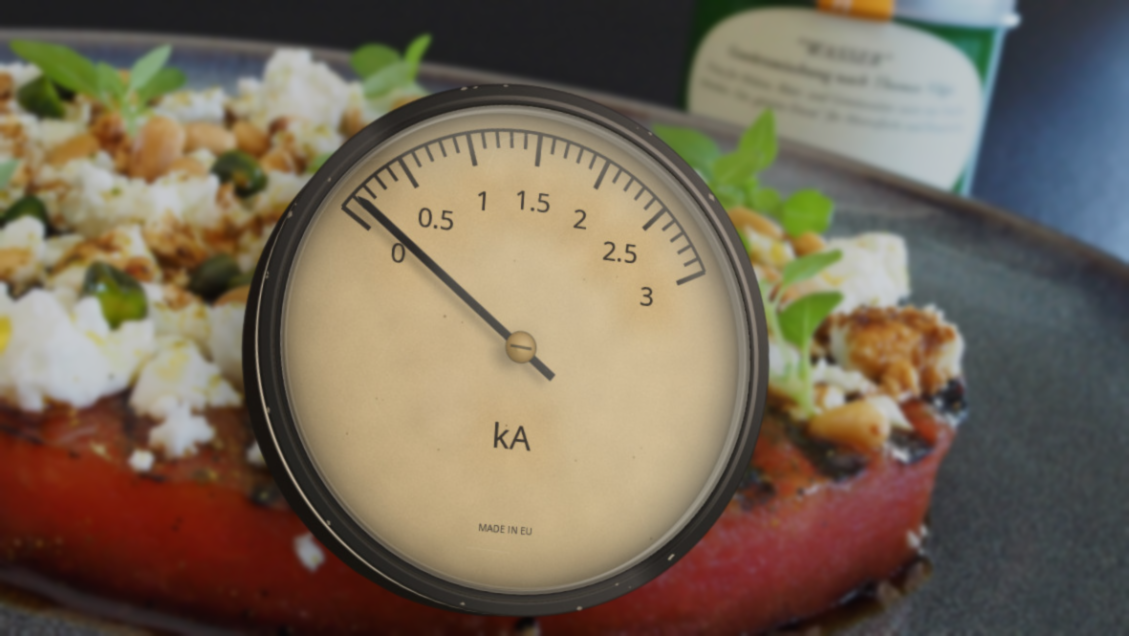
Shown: 0.1
